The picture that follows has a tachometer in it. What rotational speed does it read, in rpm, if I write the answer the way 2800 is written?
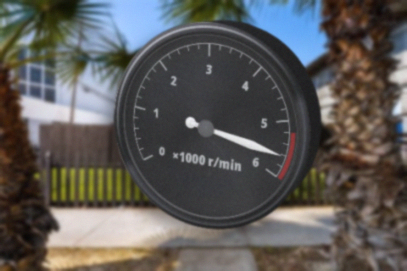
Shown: 5600
